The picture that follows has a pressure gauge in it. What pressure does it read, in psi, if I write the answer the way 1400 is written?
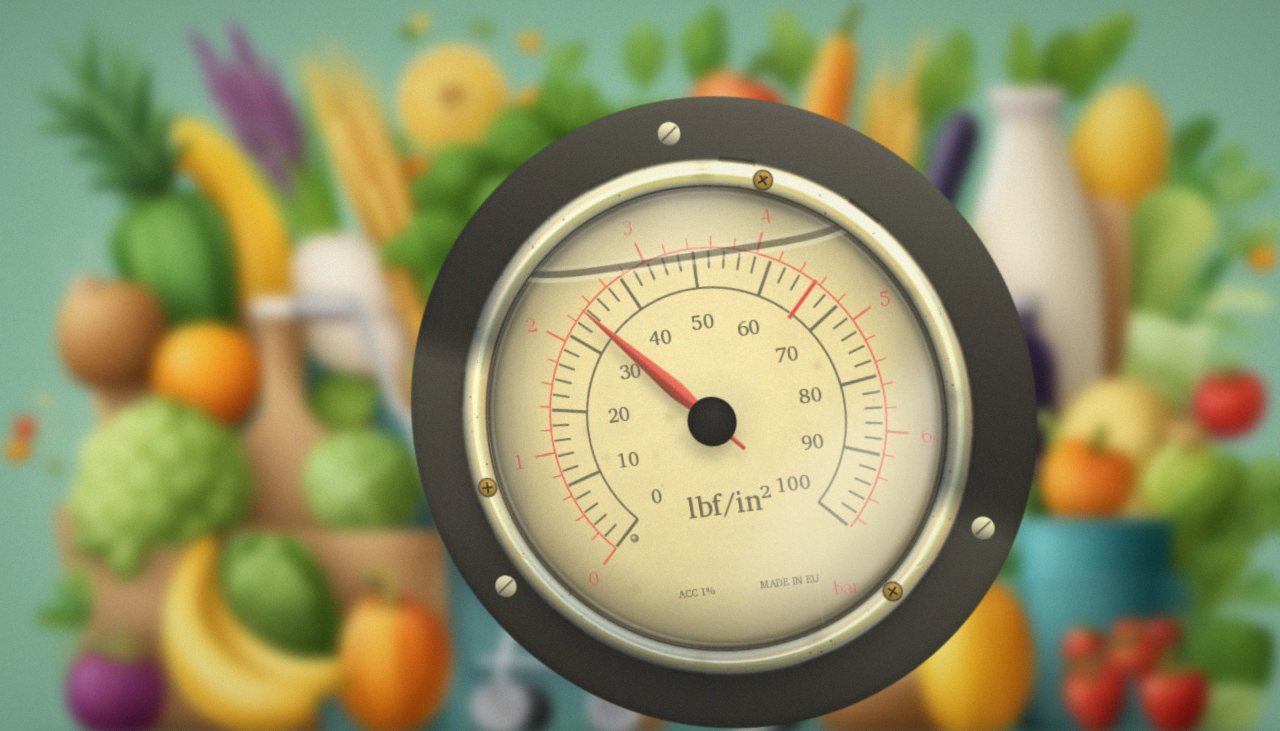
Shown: 34
